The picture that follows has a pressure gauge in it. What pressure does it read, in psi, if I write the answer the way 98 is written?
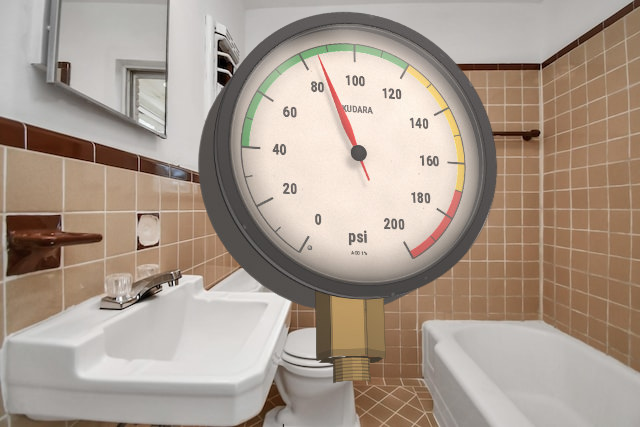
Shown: 85
